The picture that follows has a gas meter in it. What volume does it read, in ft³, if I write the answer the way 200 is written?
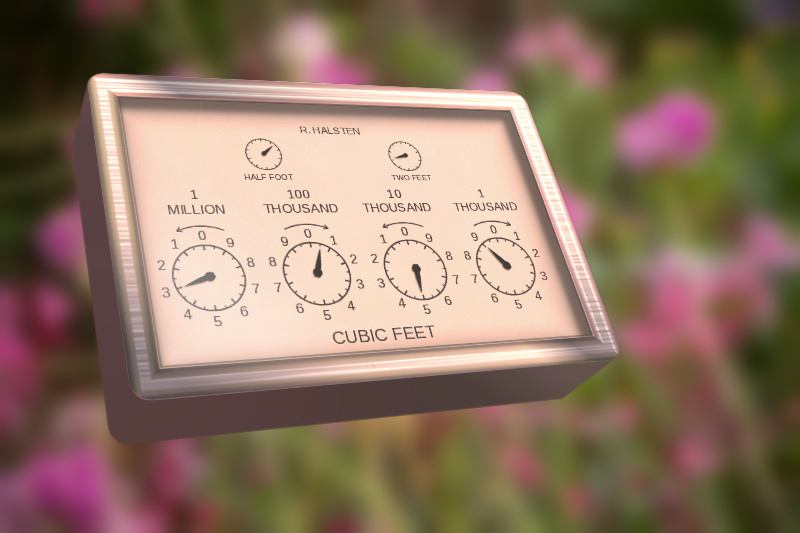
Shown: 304900
